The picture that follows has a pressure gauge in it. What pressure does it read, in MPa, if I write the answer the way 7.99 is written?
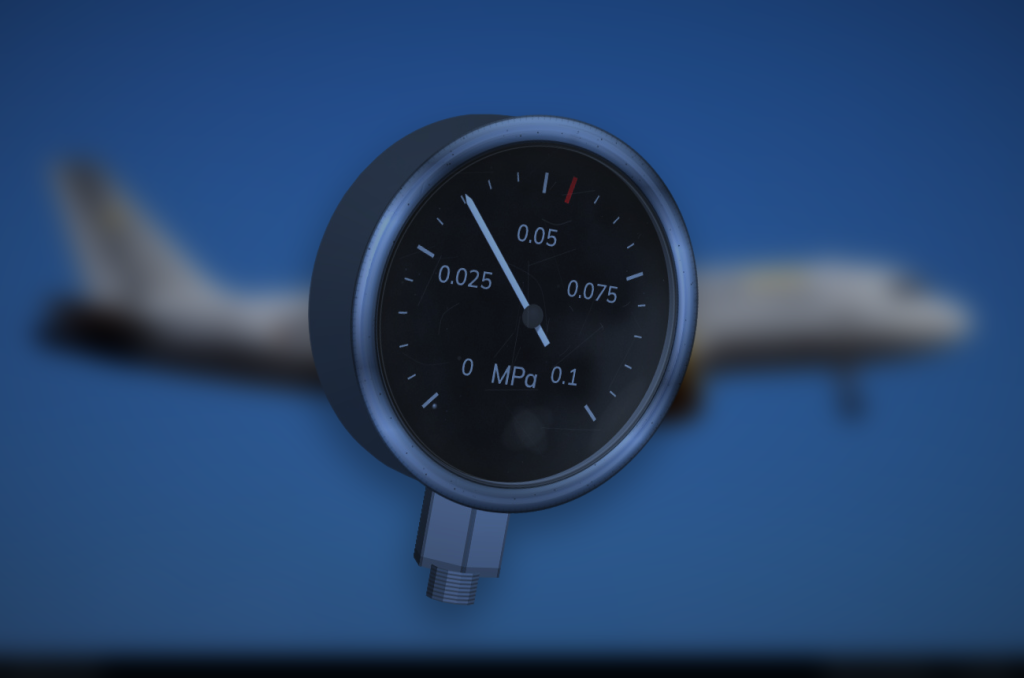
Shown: 0.035
